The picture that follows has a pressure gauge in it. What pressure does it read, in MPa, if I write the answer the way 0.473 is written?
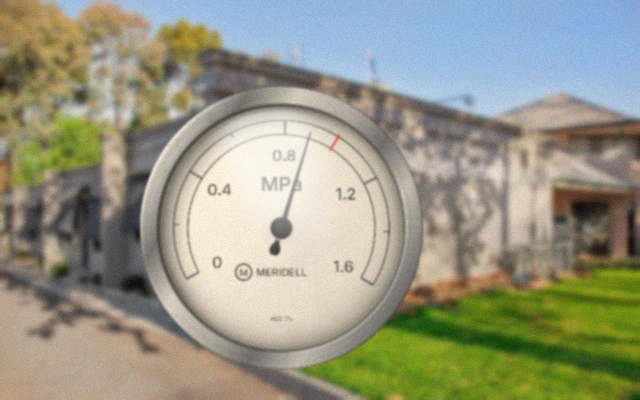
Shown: 0.9
